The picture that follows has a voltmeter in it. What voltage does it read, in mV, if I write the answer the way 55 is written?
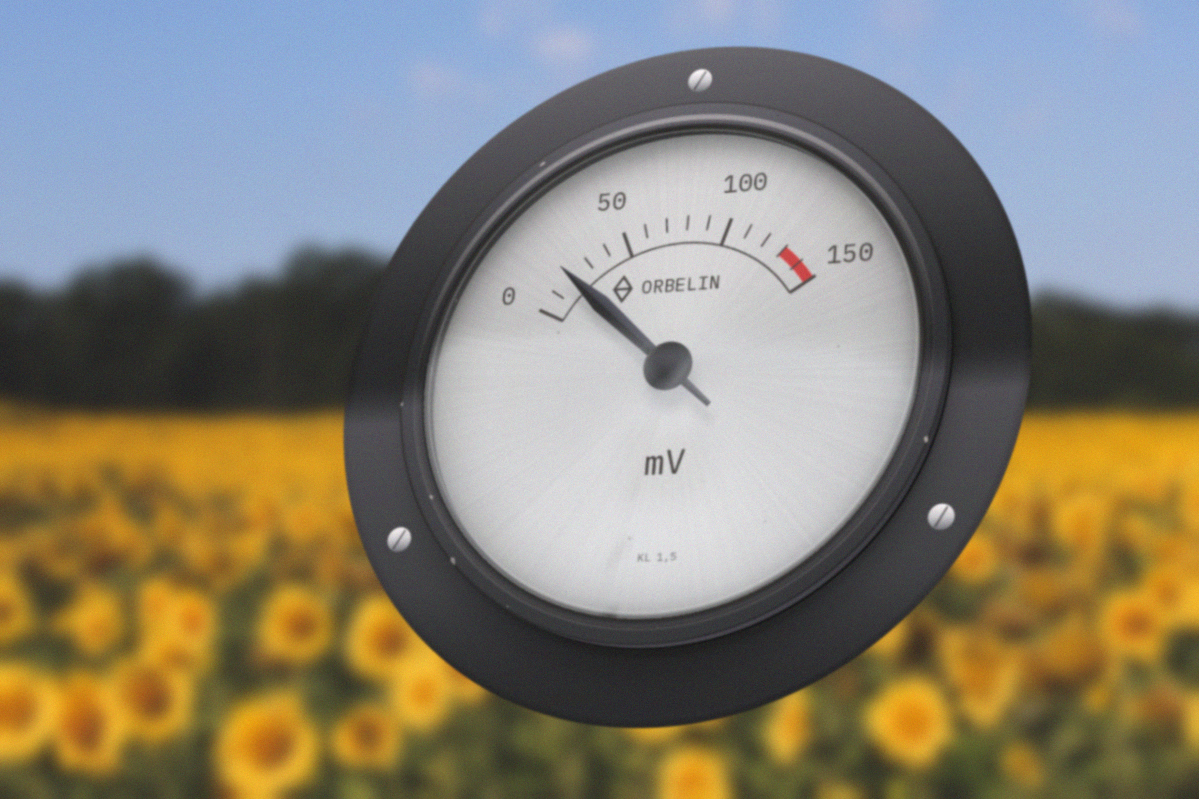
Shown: 20
